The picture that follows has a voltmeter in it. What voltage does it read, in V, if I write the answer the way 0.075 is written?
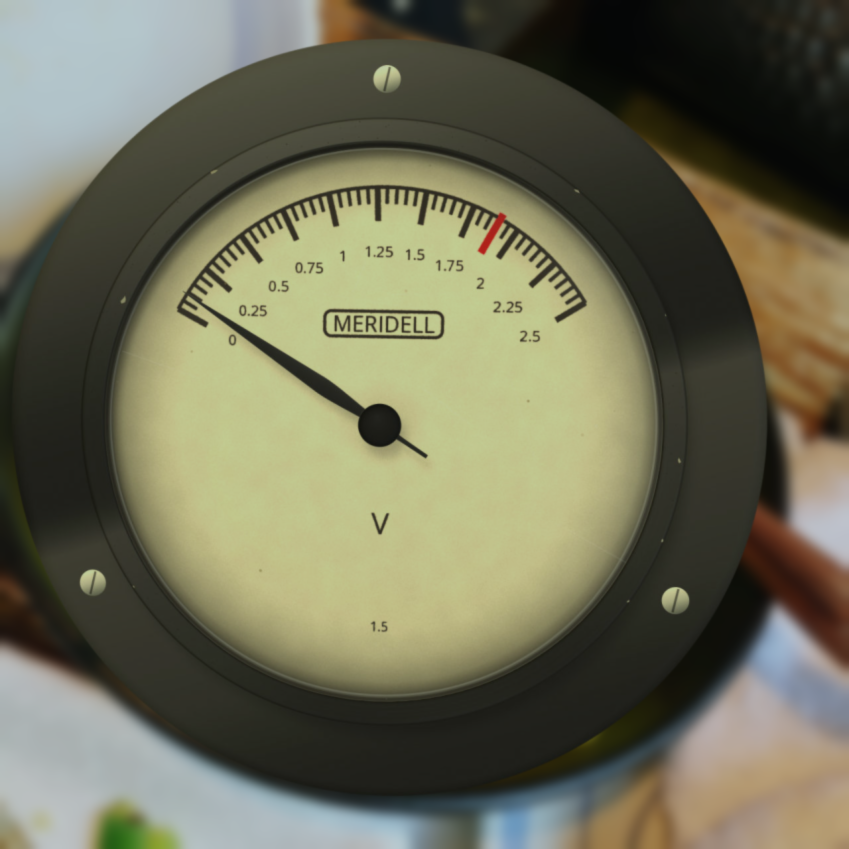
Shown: 0.1
